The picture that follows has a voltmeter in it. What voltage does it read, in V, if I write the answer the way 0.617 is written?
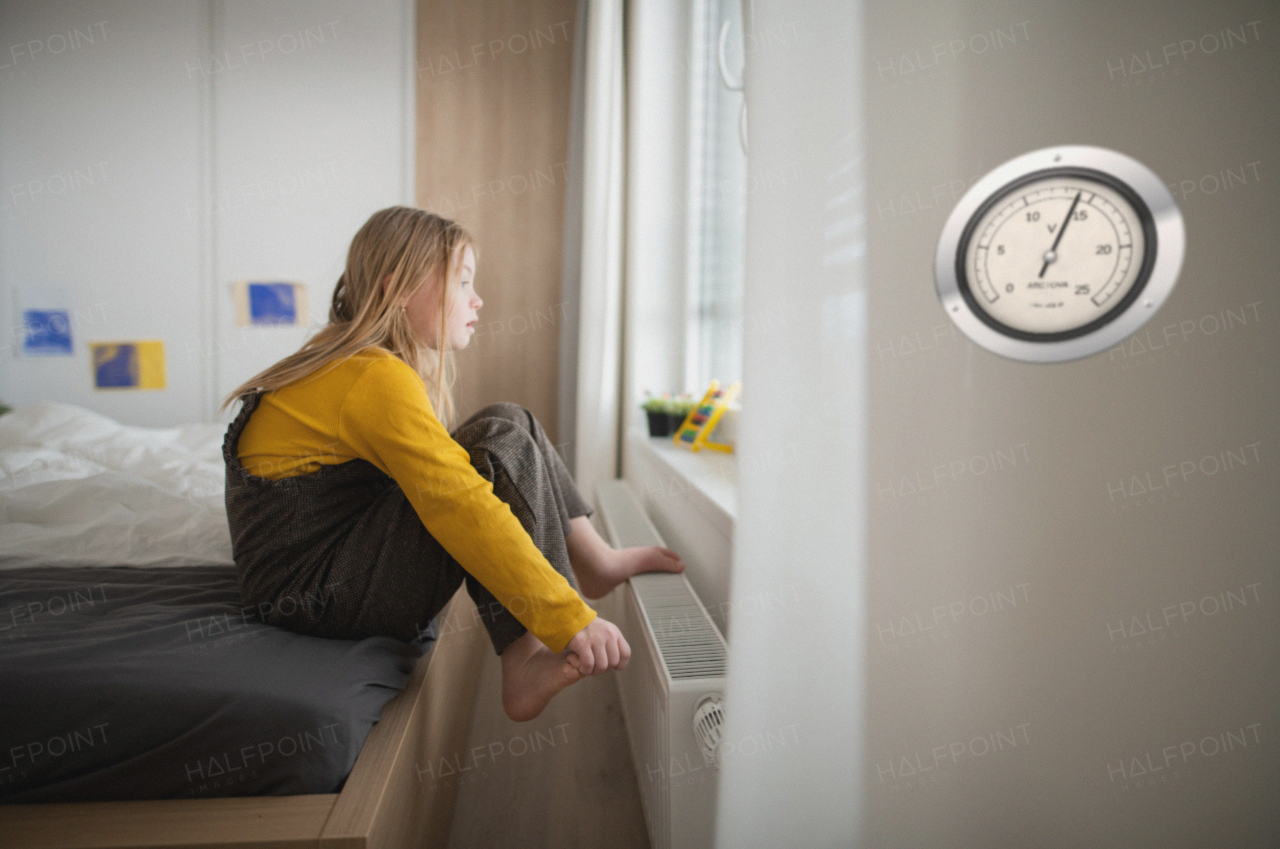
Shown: 14
